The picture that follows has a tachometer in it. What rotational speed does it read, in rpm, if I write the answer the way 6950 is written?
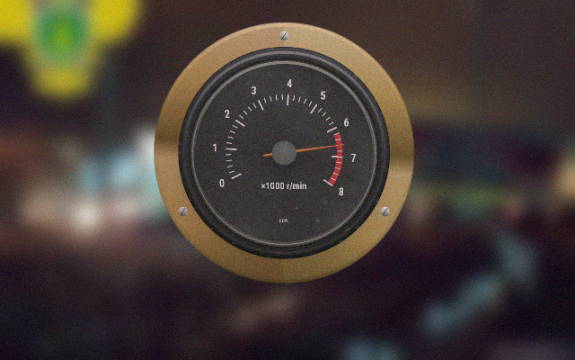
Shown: 6600
